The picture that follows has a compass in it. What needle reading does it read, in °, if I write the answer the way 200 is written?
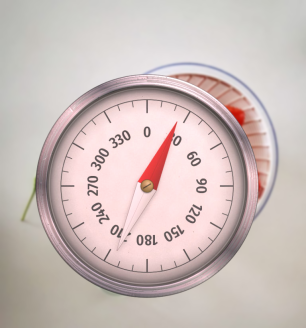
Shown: 25
